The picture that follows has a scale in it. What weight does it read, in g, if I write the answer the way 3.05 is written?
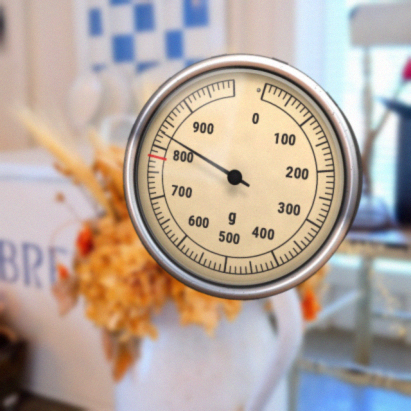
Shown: 830
